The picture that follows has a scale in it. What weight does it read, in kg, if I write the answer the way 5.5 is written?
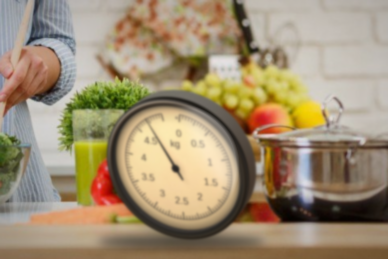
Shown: 4.75
